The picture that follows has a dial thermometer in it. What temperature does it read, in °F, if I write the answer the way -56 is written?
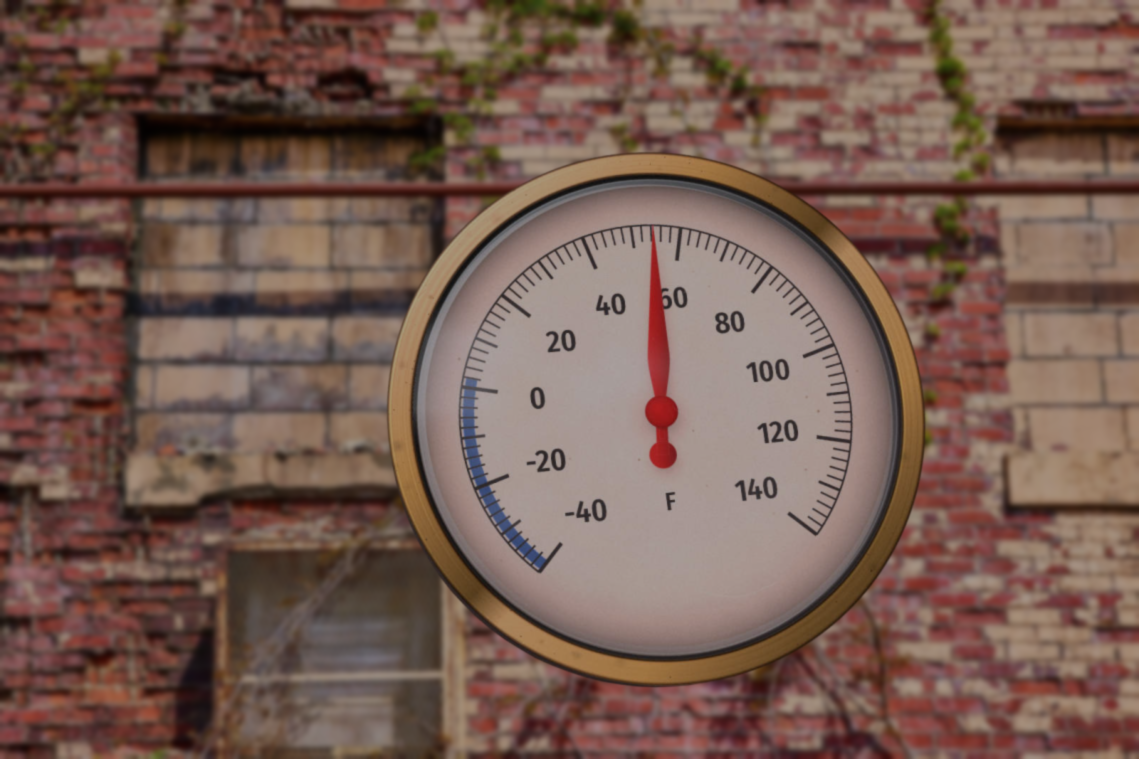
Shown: 54
